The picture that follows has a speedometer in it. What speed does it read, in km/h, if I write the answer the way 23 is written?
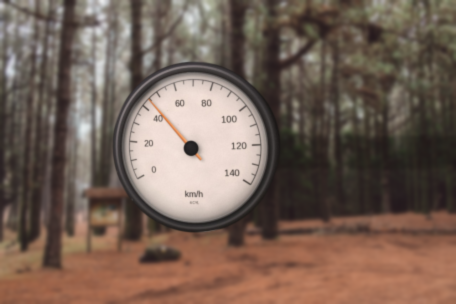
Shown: 45
